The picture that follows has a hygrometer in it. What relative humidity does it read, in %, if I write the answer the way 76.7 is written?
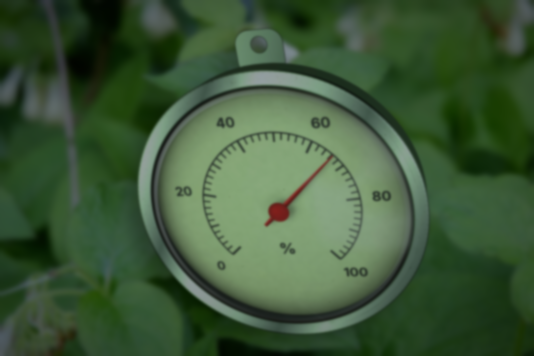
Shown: 66
